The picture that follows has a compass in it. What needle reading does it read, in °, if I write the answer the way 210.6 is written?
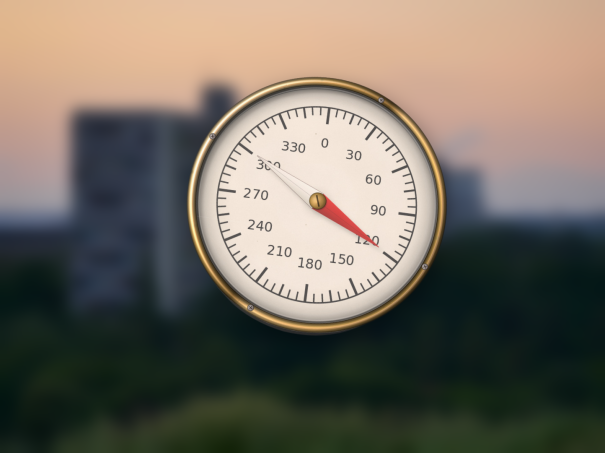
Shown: 120
